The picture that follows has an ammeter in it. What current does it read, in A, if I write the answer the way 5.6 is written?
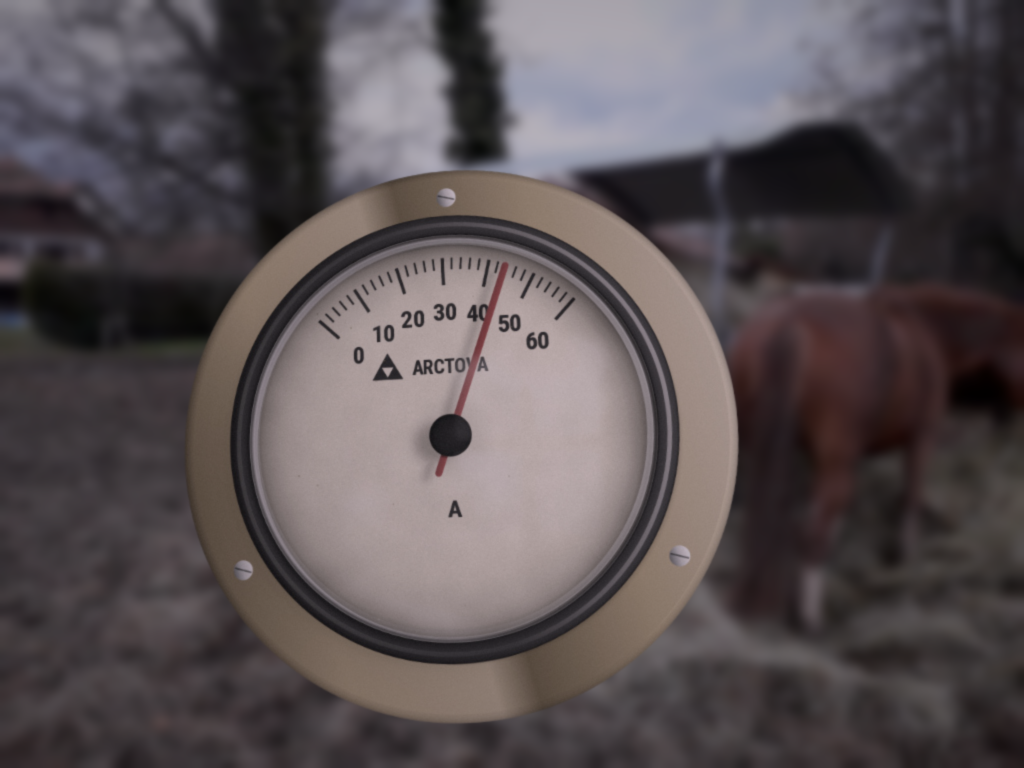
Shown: 44
